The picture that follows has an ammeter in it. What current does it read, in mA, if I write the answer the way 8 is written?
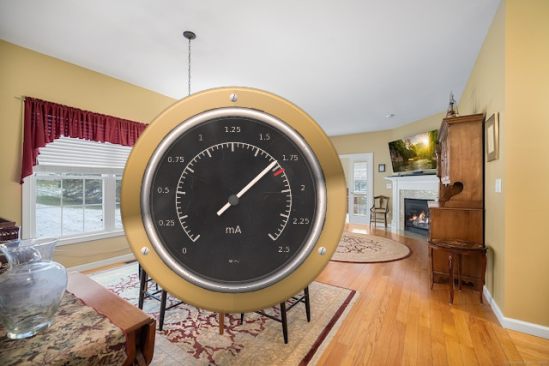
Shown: 1.7
